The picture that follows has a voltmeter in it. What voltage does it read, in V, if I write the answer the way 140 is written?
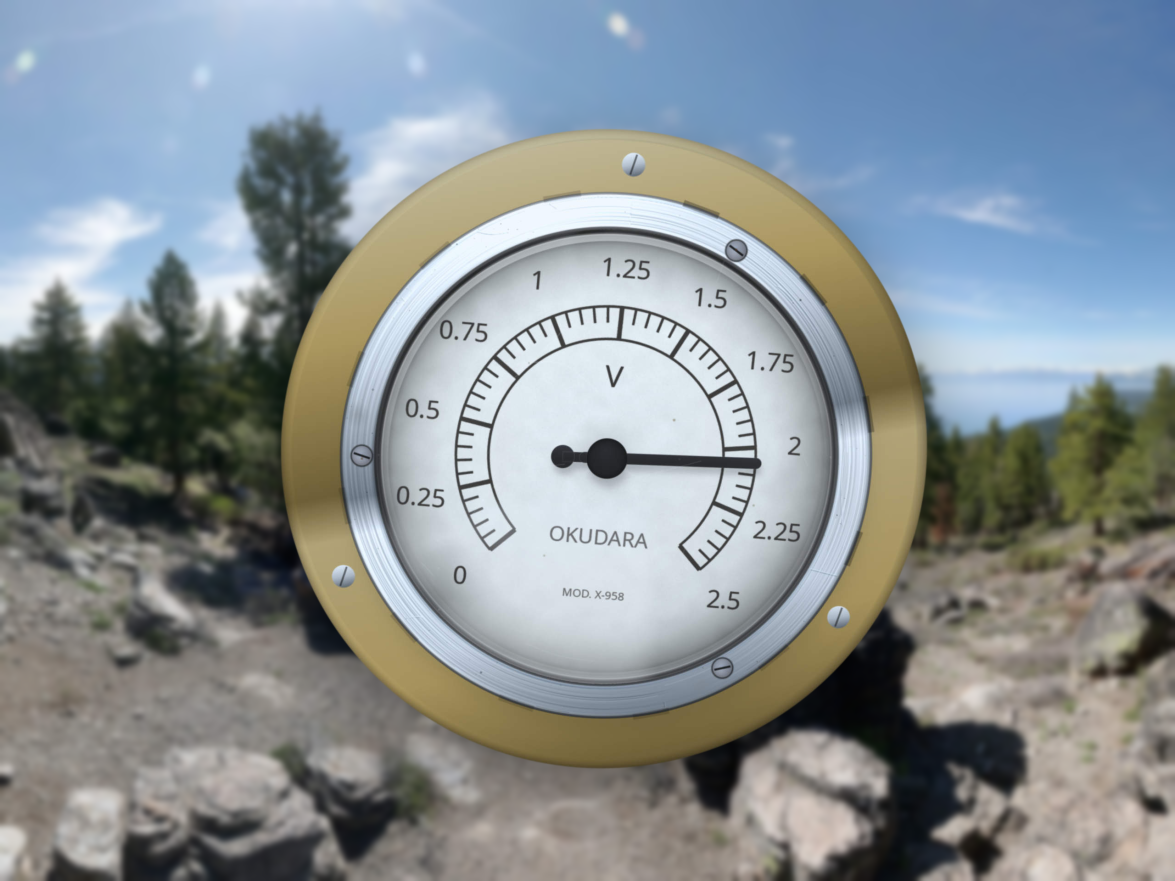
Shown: 2.05
